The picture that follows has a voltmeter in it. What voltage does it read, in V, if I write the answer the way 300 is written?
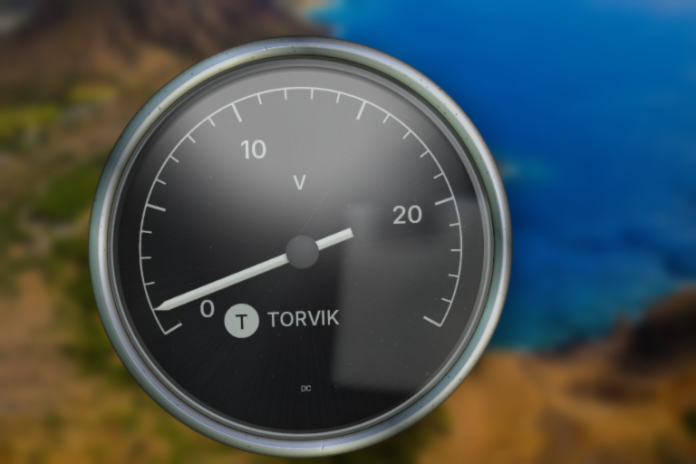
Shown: 1
